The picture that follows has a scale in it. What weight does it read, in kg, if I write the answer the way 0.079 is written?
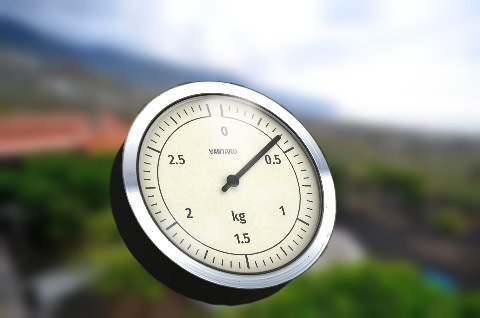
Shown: 0.4
